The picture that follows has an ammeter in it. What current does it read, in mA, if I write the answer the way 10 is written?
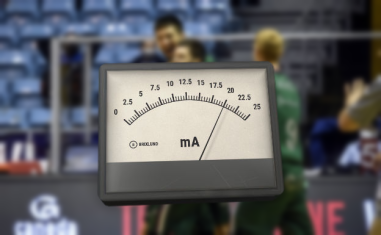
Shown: 20
